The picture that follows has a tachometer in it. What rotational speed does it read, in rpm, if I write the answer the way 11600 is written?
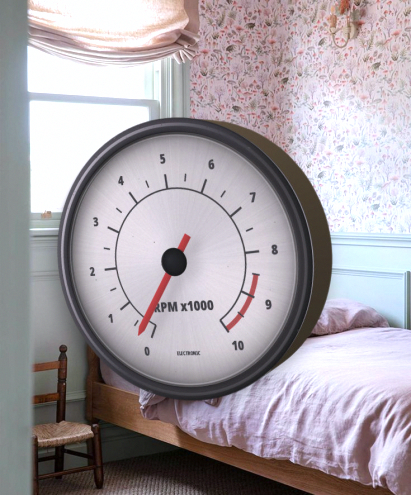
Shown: 250
